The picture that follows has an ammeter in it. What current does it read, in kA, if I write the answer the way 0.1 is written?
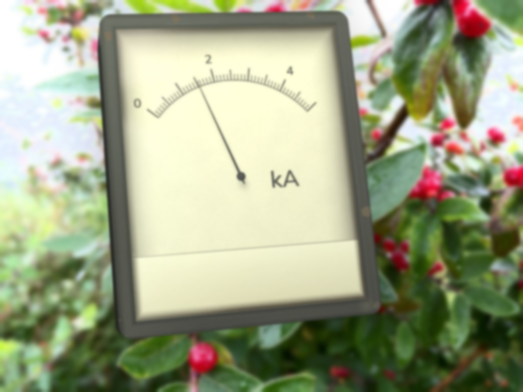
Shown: 1.5
